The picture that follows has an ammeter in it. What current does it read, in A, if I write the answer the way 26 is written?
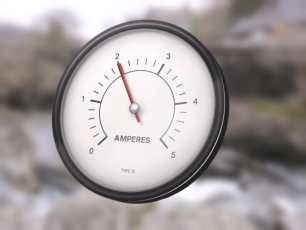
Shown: 2
